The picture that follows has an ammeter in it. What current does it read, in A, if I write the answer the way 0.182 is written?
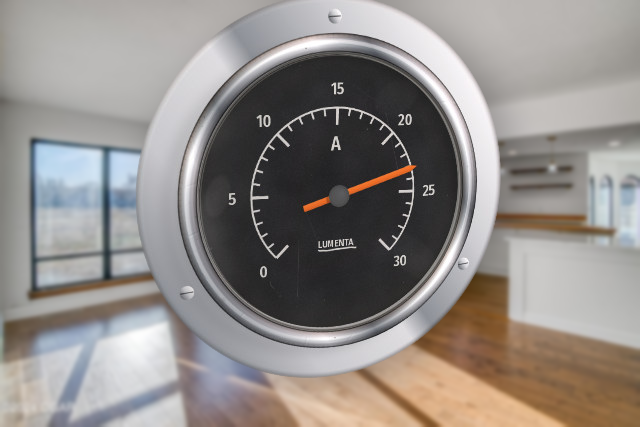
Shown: 23
